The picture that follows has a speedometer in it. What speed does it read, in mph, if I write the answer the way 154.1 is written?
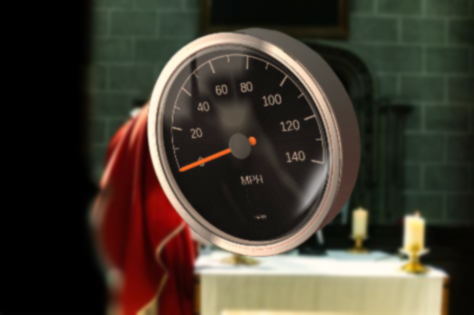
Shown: 0
